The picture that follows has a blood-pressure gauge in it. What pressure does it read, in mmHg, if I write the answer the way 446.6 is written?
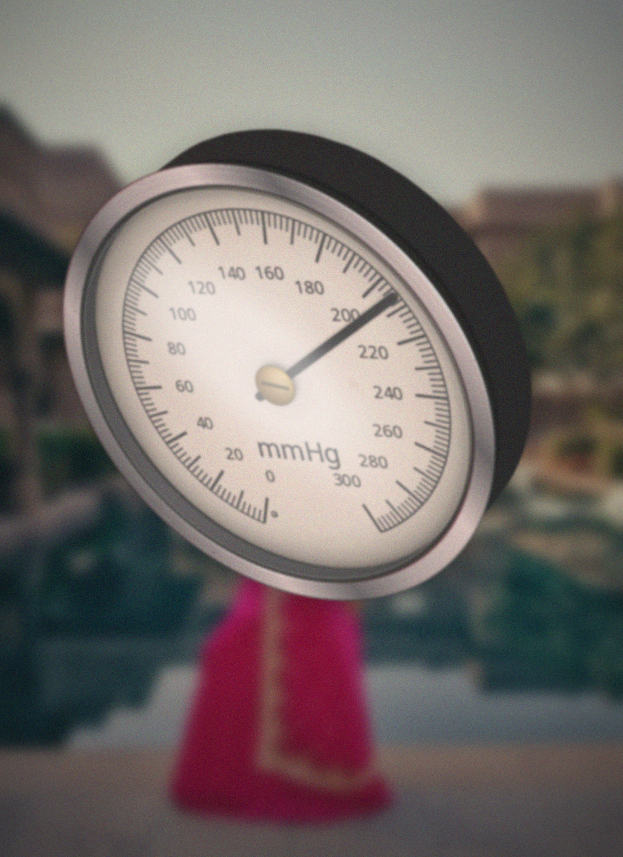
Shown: 206
